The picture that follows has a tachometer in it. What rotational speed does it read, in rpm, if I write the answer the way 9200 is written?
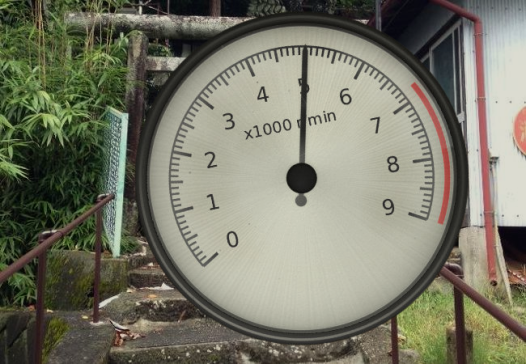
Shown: 5000
